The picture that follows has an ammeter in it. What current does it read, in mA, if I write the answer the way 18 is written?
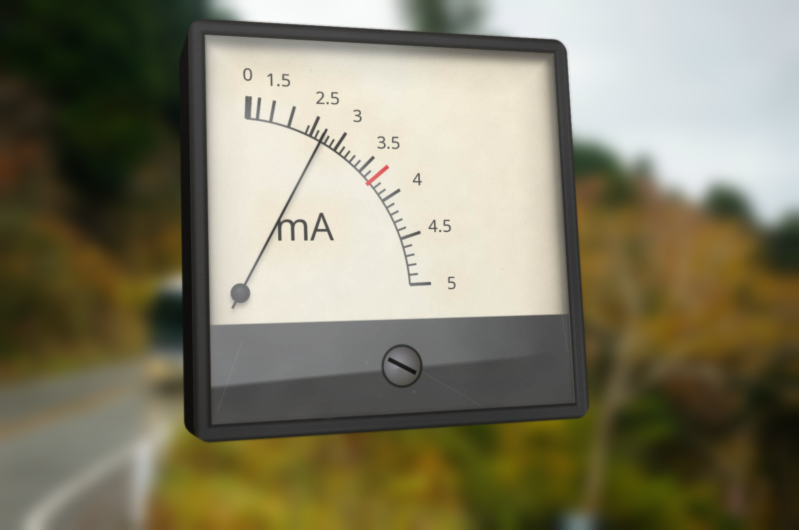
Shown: 2.7
